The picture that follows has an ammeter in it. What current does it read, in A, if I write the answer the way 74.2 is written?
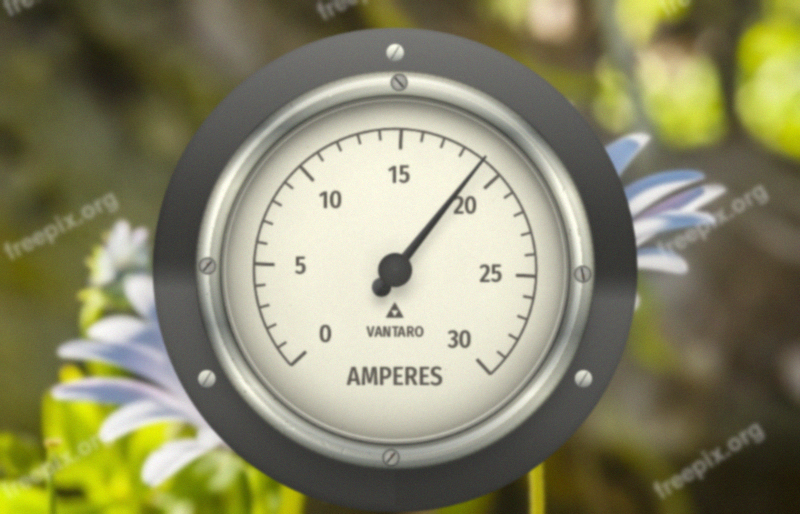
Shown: 19
